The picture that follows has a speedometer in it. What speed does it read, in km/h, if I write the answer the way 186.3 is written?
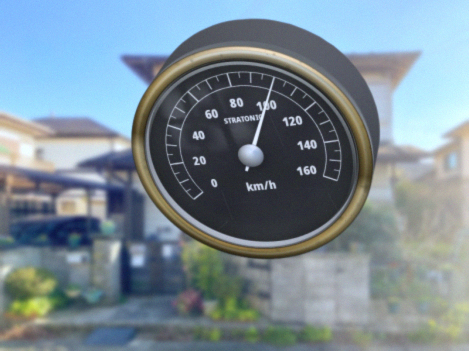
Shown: 100
